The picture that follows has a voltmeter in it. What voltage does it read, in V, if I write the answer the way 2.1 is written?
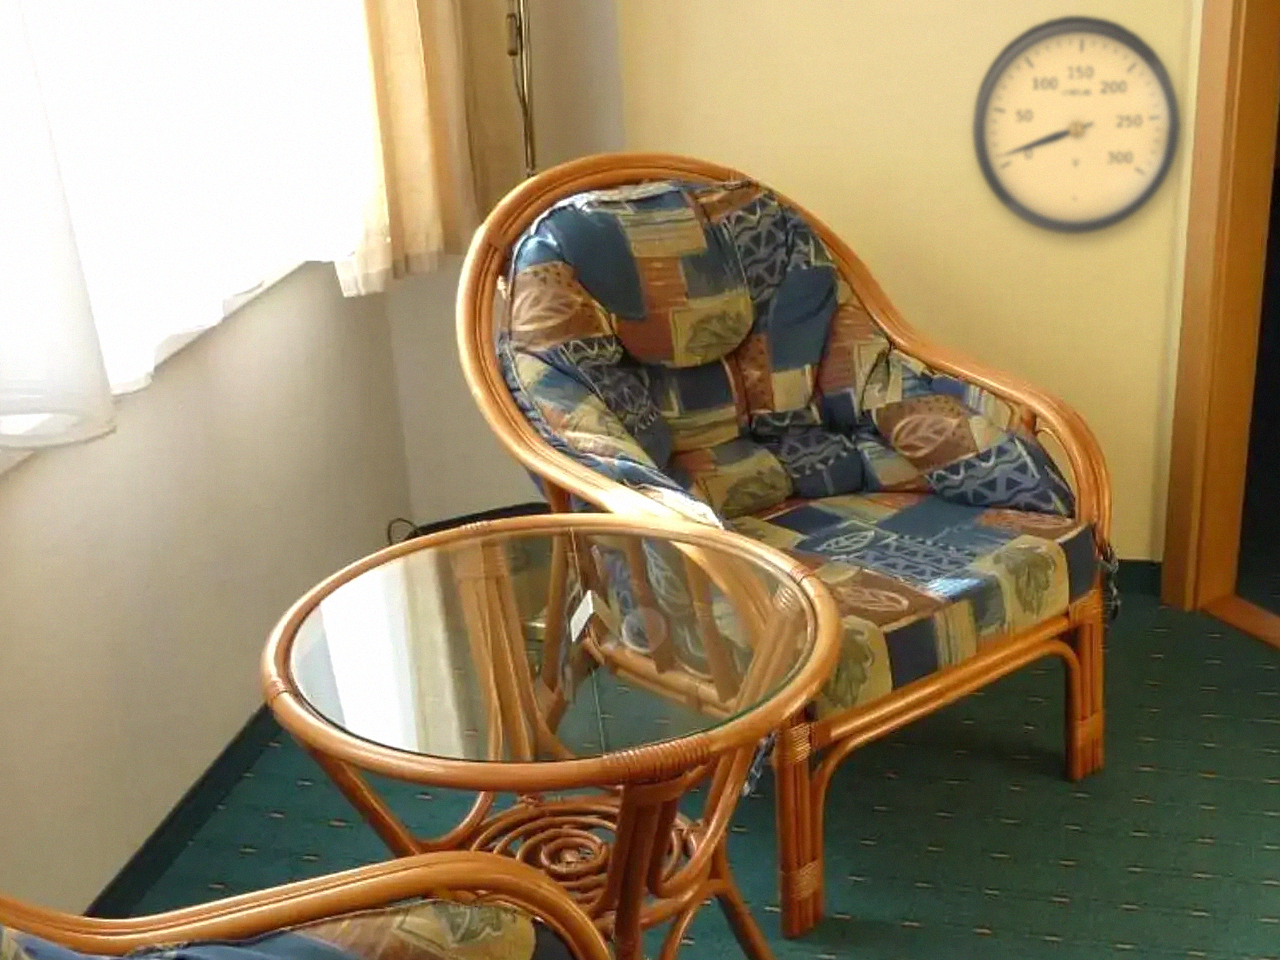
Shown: 10
